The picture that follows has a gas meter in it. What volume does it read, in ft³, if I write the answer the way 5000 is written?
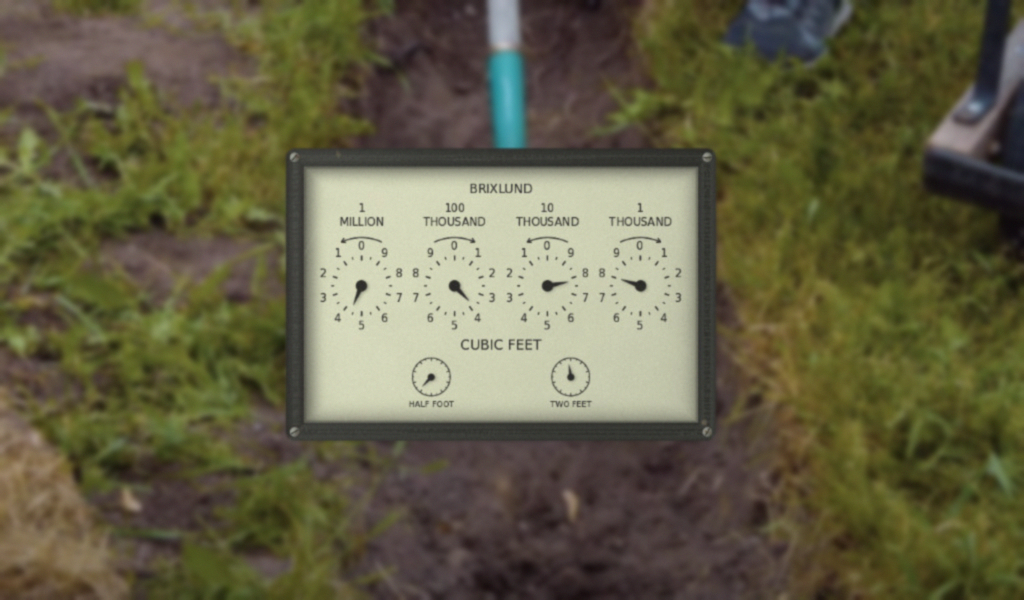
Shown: 437800
